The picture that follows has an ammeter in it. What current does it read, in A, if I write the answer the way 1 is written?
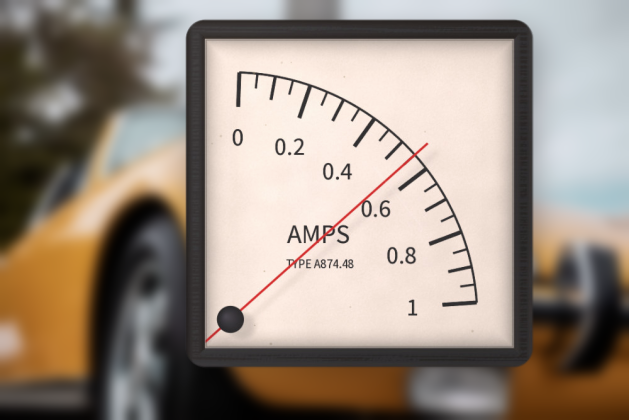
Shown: 0.55
